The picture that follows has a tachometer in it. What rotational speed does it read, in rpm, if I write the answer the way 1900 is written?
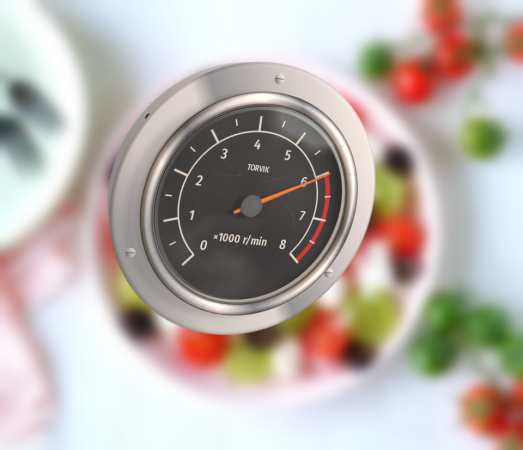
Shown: 6000
